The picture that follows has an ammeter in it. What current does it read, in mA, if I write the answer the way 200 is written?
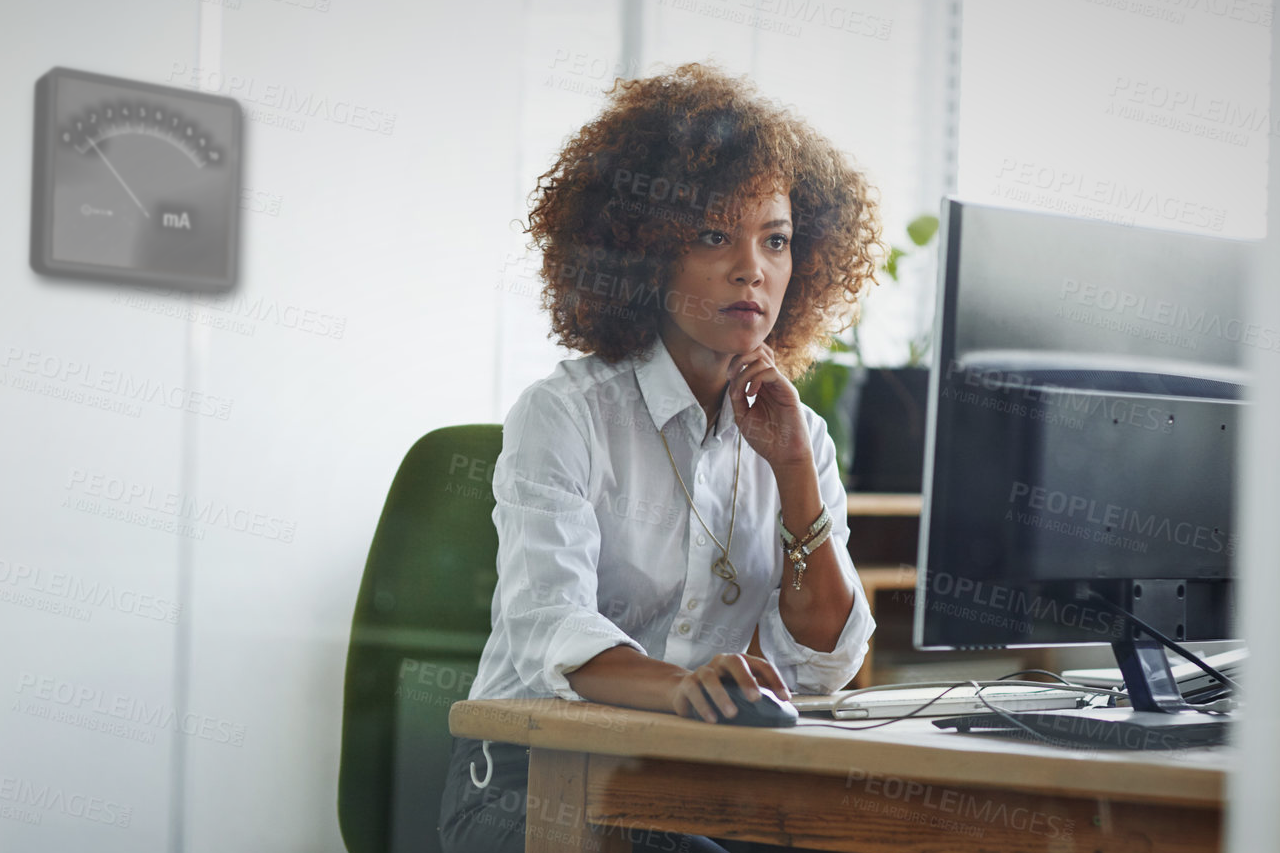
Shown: 1
